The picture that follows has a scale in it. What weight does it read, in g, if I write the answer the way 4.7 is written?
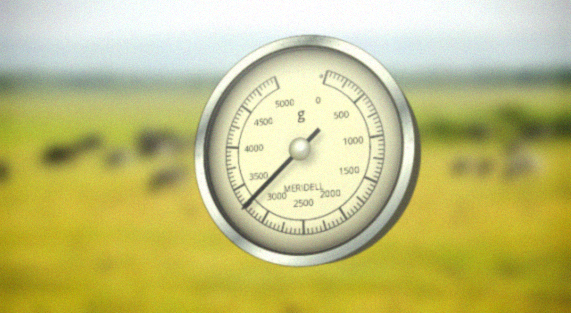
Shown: 3250
